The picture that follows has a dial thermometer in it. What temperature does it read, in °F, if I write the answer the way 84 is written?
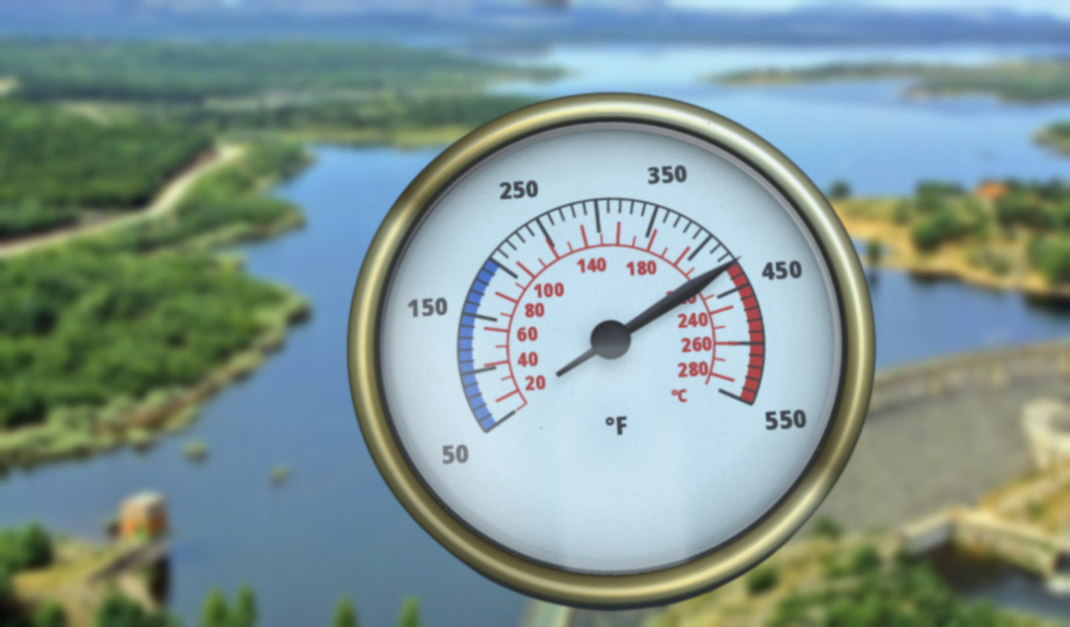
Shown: 430
